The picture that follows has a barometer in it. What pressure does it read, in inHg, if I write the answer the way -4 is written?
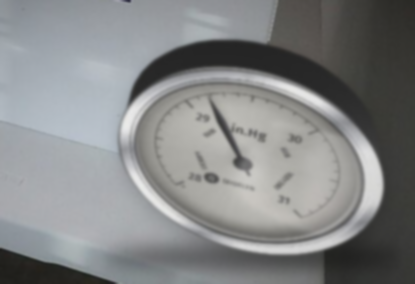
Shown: 29.2
